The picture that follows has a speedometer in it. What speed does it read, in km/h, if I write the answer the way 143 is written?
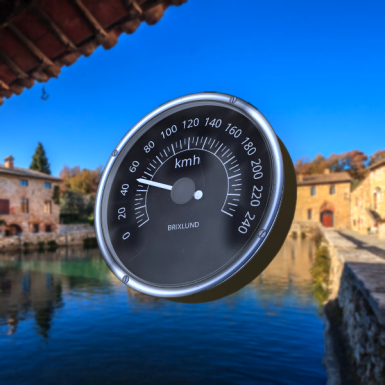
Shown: 50
